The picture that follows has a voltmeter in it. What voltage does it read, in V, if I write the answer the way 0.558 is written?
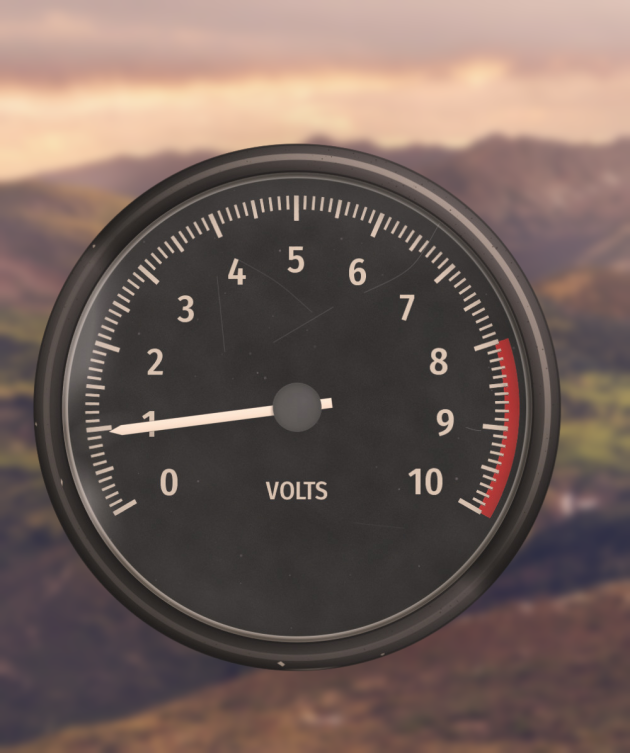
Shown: 0.95
